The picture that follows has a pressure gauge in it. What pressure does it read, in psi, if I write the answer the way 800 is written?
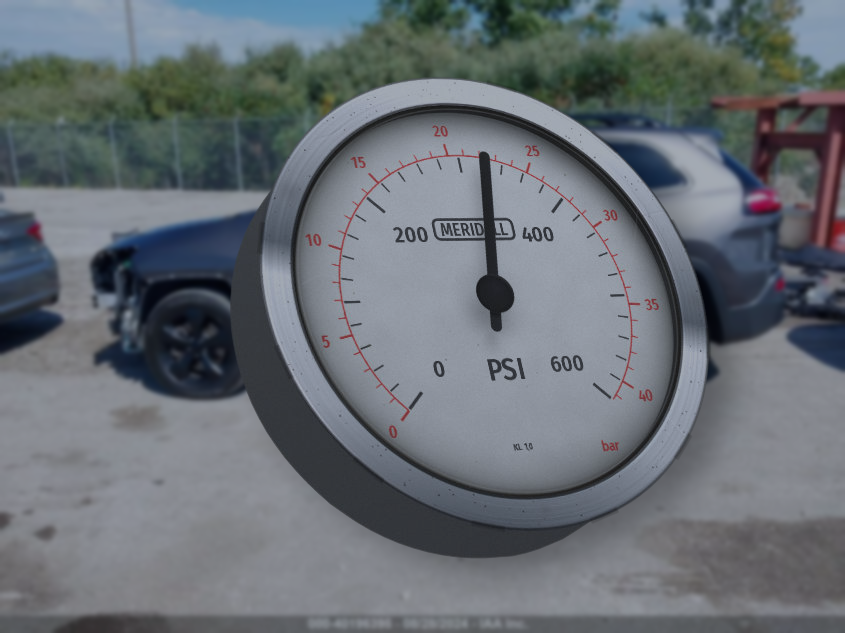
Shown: 320
